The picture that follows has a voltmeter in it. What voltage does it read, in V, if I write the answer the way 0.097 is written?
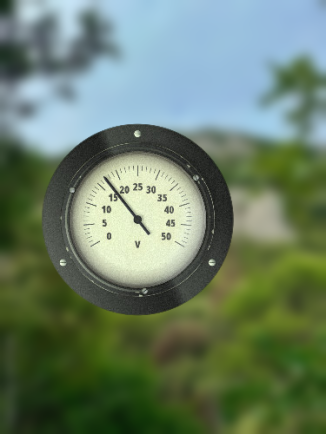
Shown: 17
